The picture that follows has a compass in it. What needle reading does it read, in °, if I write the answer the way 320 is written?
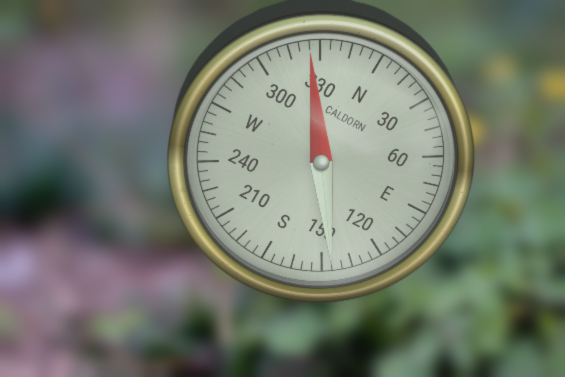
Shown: 325
